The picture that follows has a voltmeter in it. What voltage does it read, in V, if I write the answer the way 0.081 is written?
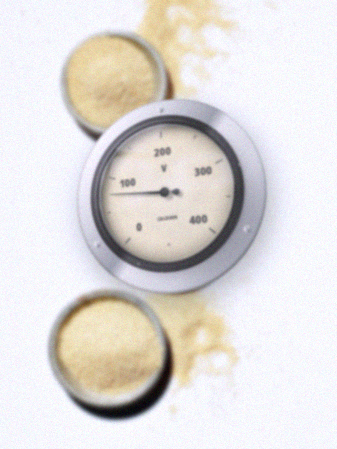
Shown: 75
